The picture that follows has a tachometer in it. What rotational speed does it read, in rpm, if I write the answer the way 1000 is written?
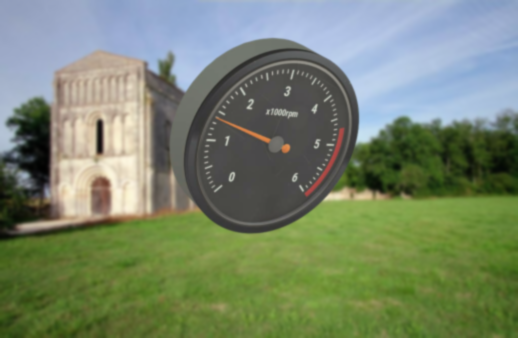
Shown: 1400
